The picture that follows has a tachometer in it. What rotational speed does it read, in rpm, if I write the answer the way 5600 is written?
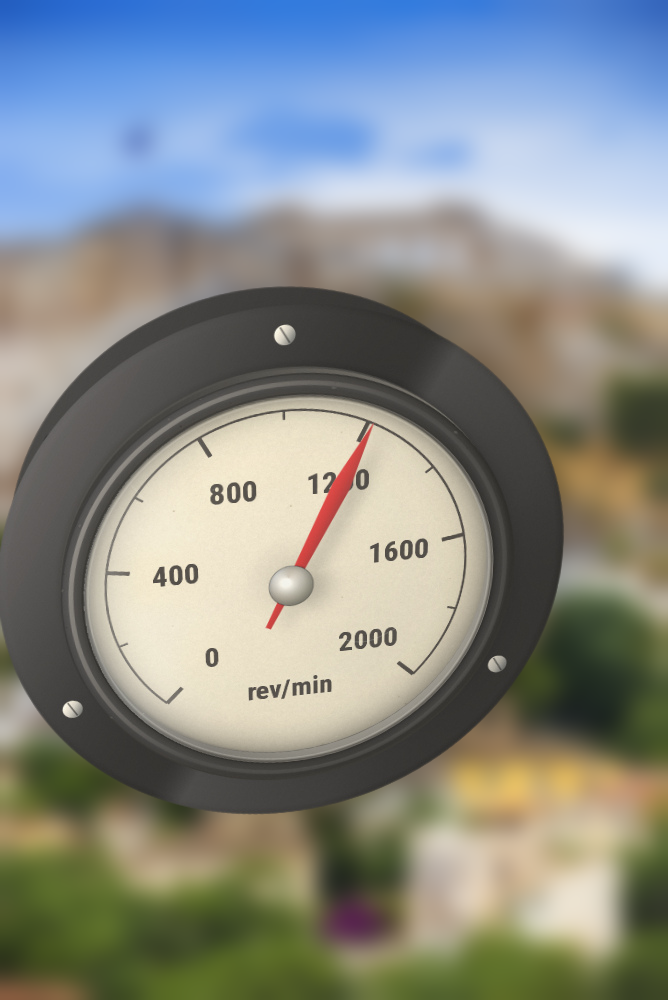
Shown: 1200
